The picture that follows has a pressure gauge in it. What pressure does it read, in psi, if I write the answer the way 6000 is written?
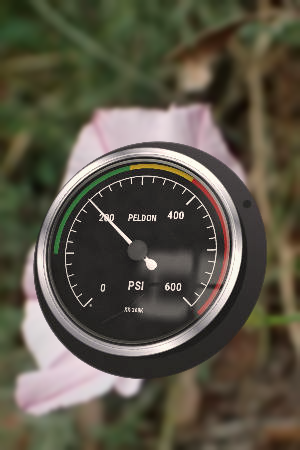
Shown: 200
